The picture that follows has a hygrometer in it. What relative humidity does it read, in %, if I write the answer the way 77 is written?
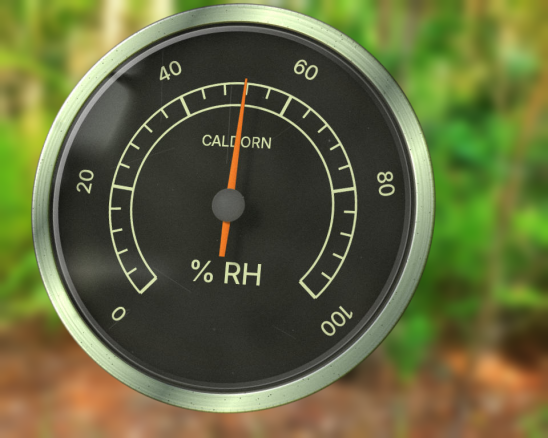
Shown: 52
